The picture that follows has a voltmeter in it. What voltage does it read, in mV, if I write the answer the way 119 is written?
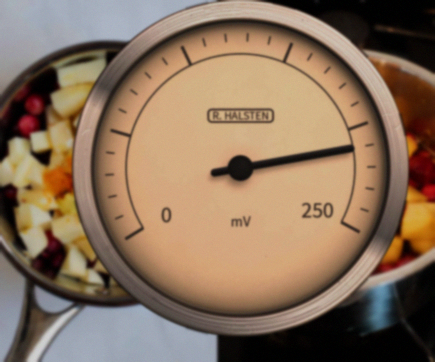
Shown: 210
